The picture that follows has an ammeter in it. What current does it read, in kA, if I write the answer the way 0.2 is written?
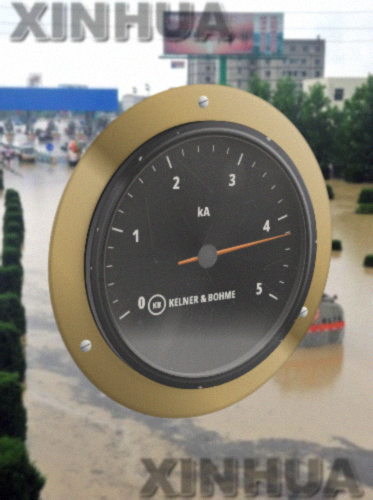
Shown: 4.2
